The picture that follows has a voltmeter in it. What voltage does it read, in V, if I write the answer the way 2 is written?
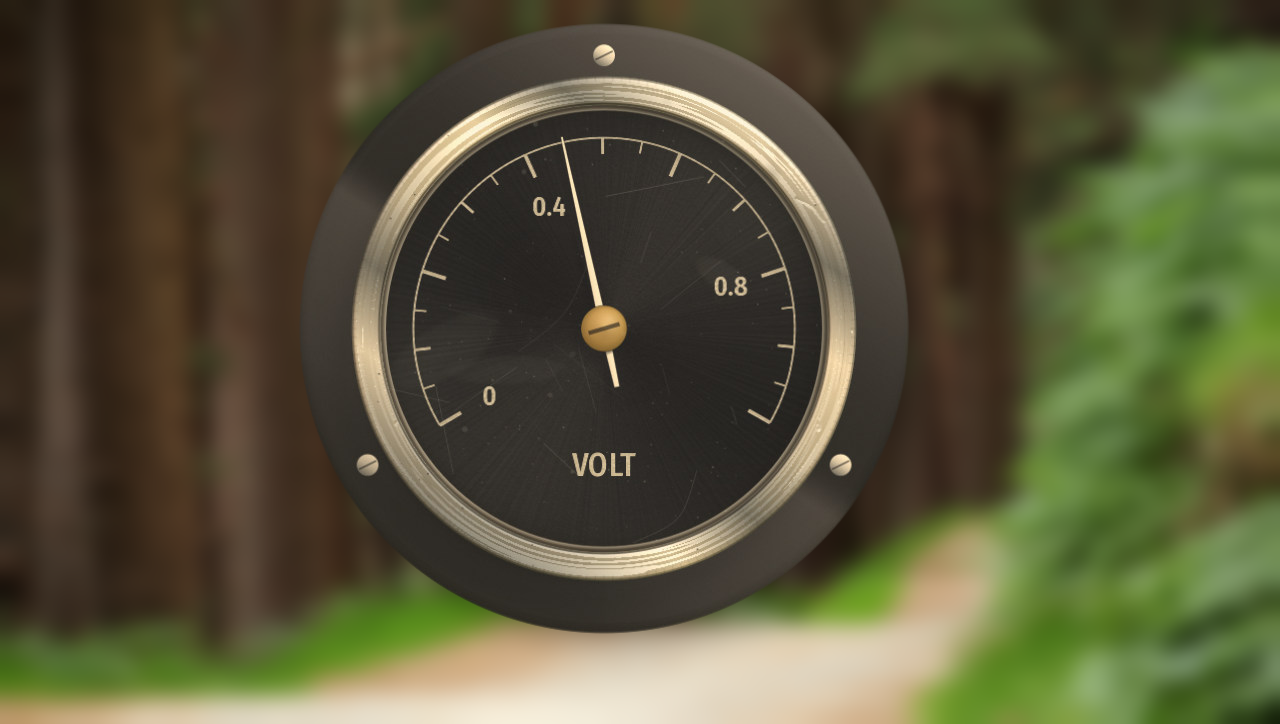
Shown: 0.45
